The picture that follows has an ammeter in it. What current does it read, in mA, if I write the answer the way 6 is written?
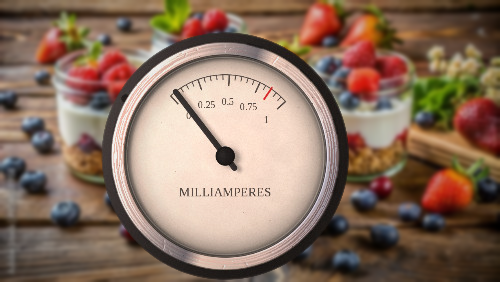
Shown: 0.05
